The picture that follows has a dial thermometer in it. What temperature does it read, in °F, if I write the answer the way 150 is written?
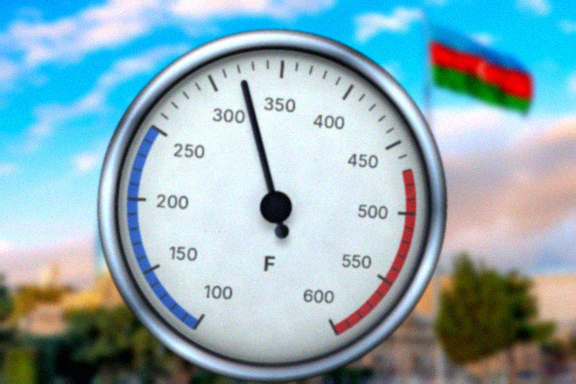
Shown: 320
